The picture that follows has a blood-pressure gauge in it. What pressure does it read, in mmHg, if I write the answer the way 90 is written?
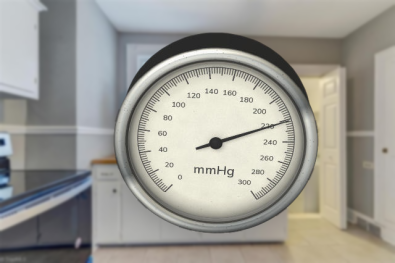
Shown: 220
